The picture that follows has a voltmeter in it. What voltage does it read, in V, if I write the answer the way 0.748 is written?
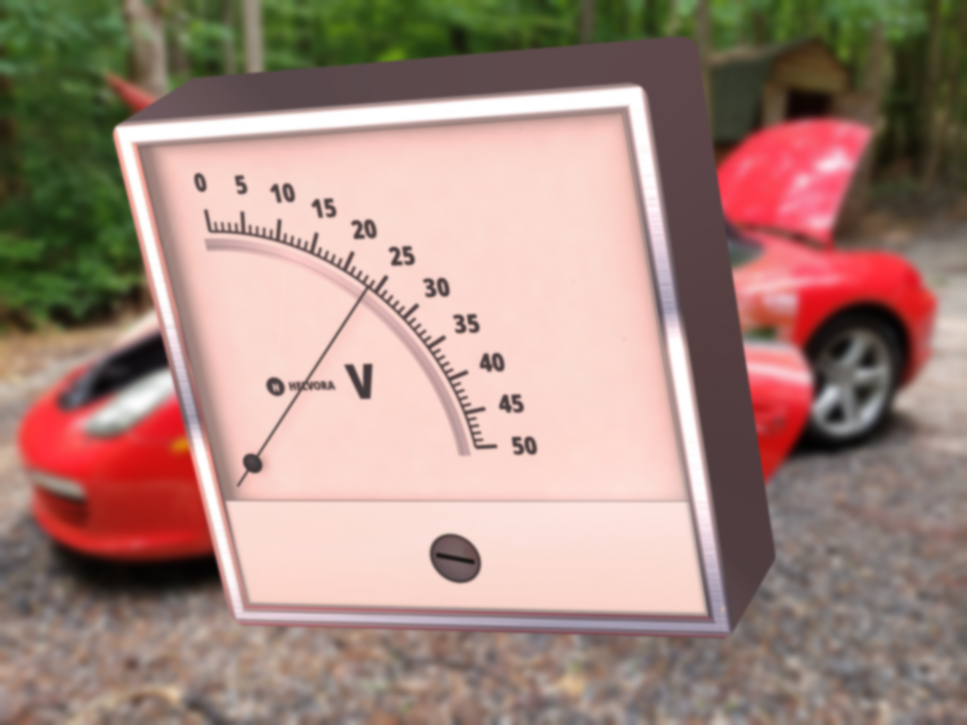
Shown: 24
